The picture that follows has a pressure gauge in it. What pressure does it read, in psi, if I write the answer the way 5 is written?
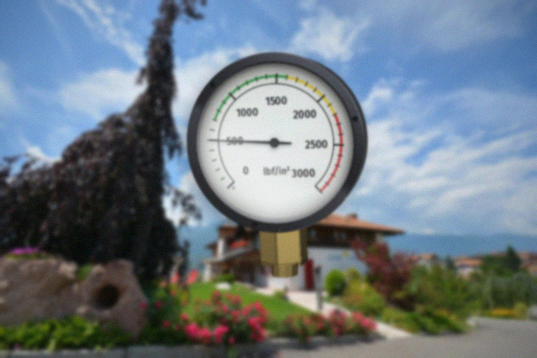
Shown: 500
